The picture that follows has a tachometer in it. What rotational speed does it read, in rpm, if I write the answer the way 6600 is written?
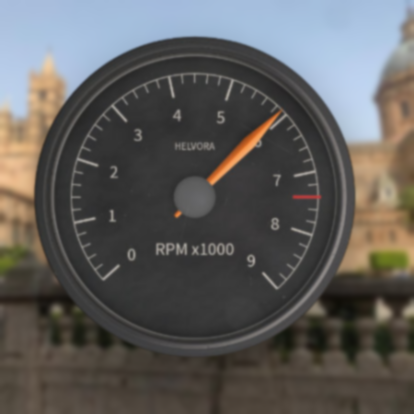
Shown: 5900
